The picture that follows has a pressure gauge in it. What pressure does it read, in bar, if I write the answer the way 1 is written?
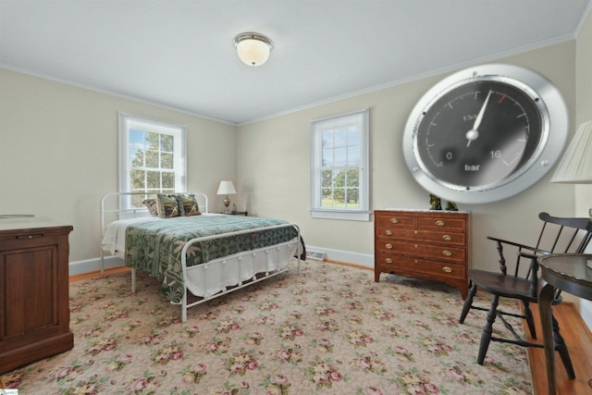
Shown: 9
